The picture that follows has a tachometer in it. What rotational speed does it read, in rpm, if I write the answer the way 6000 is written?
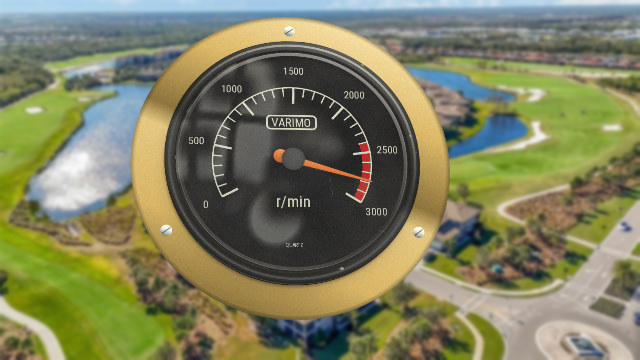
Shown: 2800
